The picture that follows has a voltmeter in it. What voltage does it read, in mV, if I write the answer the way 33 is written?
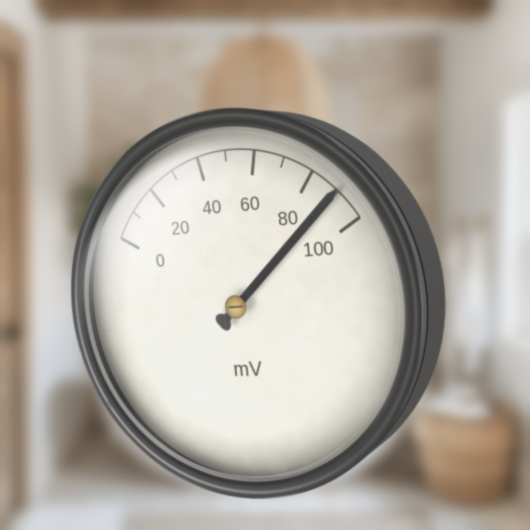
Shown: 90
